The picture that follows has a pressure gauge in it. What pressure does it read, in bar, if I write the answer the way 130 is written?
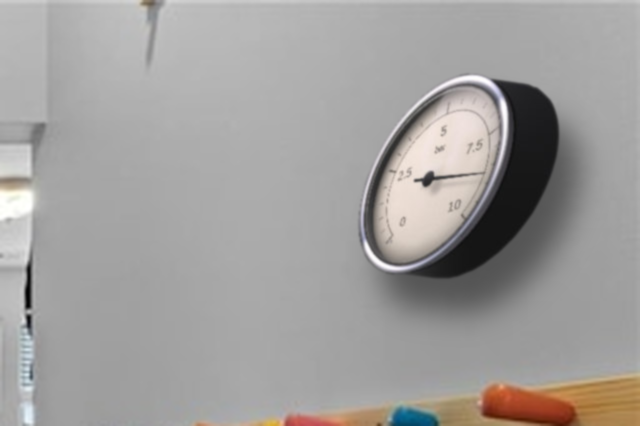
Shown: 8.75
